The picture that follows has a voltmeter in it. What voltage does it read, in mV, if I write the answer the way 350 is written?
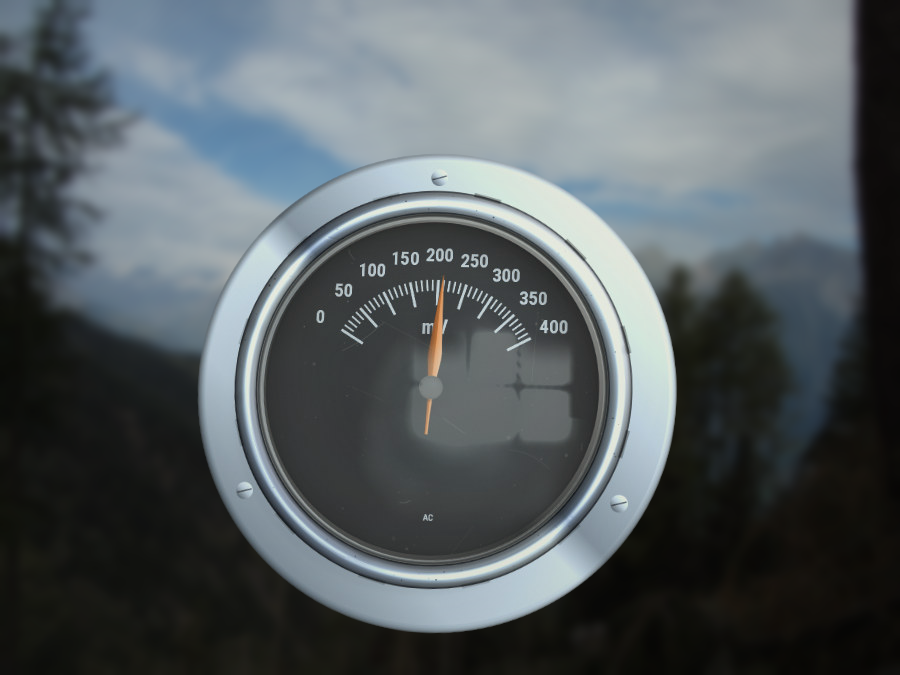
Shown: 210
